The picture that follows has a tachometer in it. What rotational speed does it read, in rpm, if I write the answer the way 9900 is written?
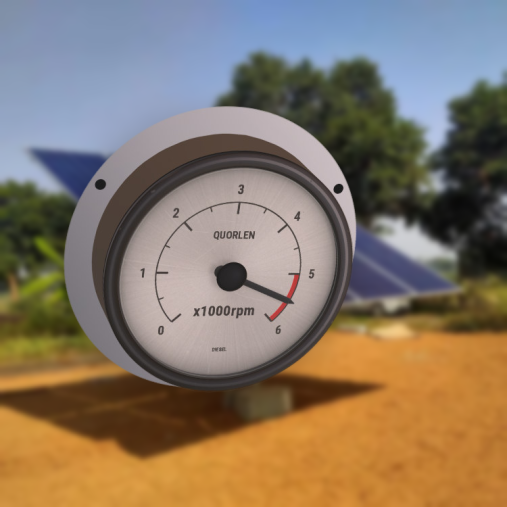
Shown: 5500
